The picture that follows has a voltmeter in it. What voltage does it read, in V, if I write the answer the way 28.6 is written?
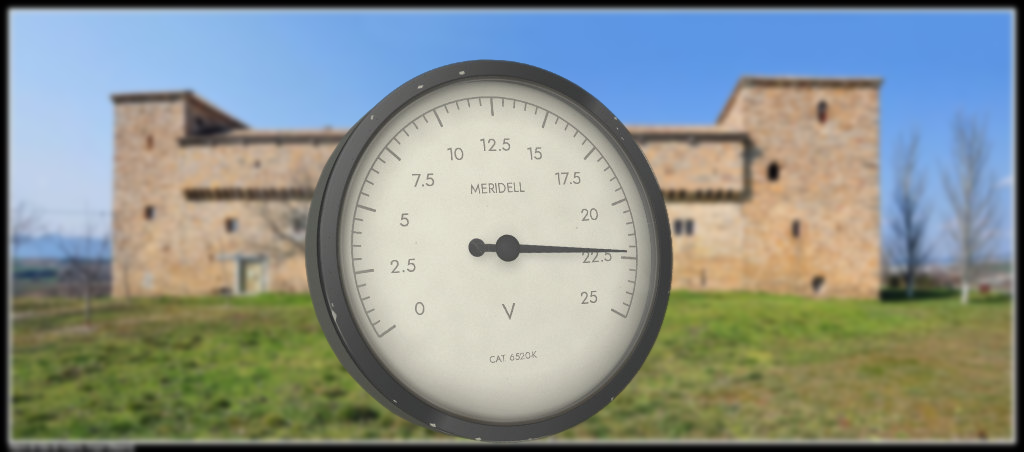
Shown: 22.25
